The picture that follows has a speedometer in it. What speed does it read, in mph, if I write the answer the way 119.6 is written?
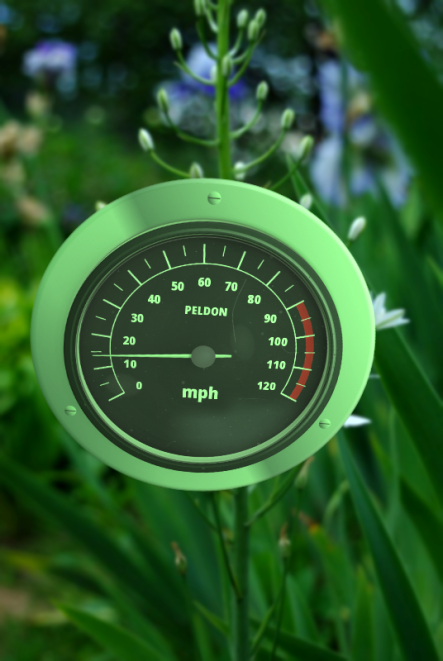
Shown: 15
